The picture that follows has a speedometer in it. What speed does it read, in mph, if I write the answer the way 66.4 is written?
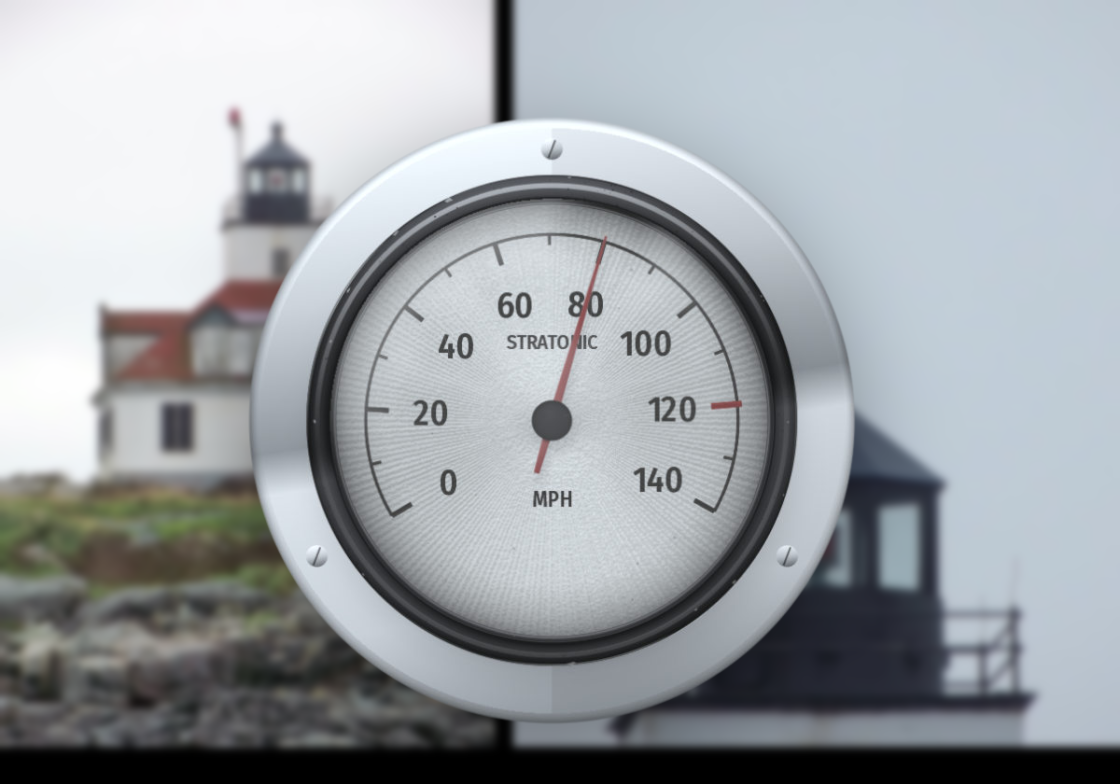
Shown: 80
